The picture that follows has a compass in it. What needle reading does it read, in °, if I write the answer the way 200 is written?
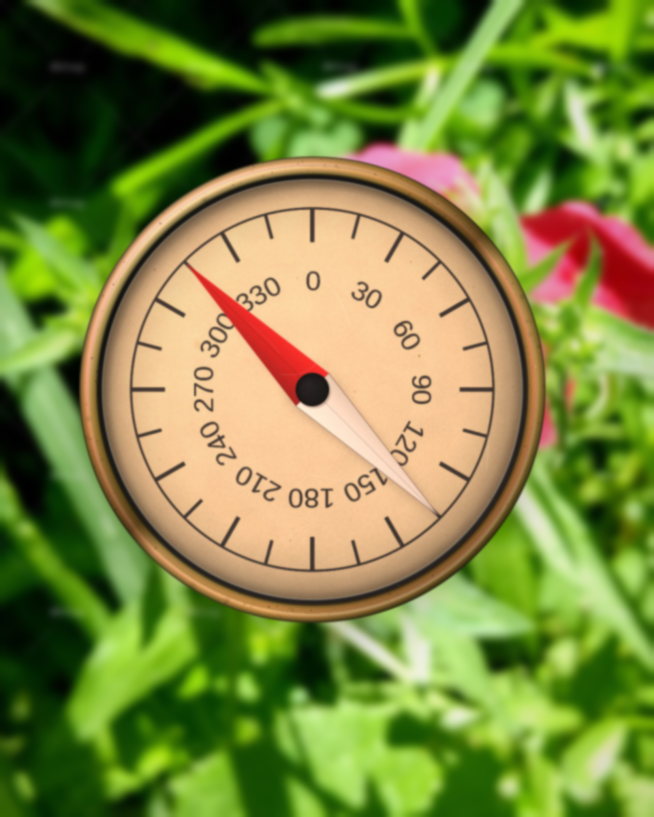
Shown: 315
